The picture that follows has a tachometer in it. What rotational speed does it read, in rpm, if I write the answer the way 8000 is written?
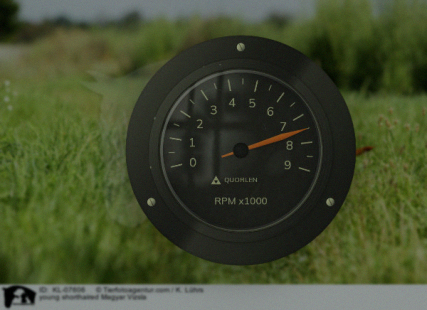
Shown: 7500
